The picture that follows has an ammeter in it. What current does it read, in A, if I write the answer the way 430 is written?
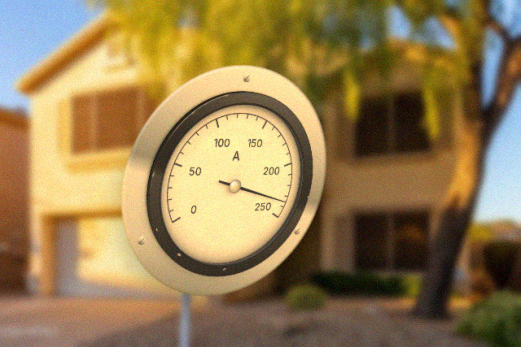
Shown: 235
